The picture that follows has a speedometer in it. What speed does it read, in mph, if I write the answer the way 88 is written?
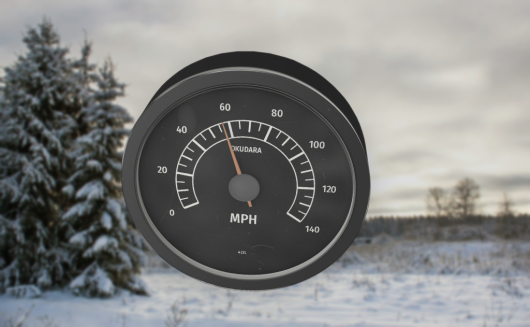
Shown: 57.5
